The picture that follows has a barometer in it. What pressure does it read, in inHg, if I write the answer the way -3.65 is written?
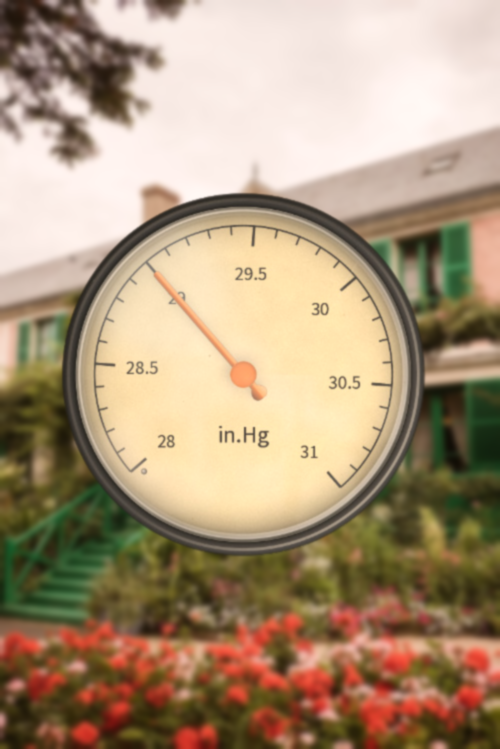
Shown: 29
